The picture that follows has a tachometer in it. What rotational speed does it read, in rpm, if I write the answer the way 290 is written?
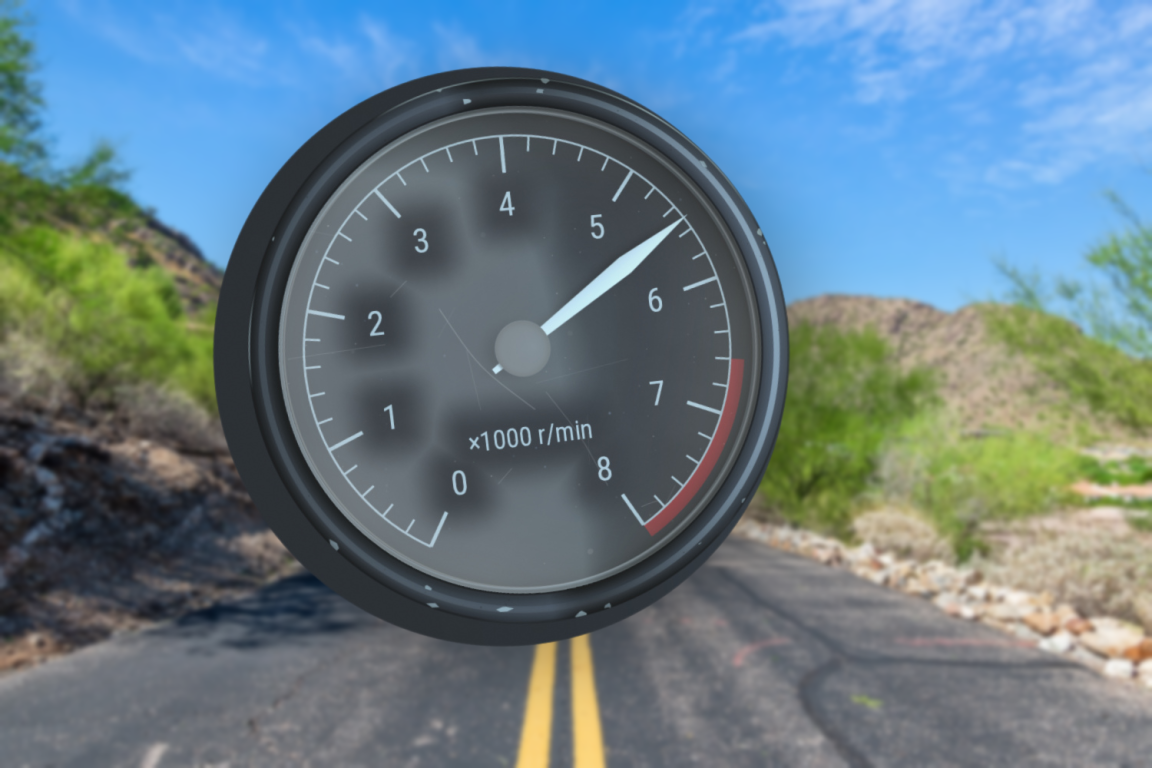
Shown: 5500
